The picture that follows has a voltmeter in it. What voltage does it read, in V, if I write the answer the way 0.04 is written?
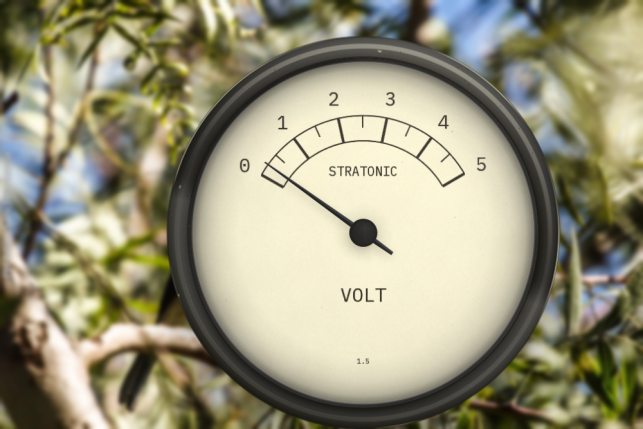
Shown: 0.25
